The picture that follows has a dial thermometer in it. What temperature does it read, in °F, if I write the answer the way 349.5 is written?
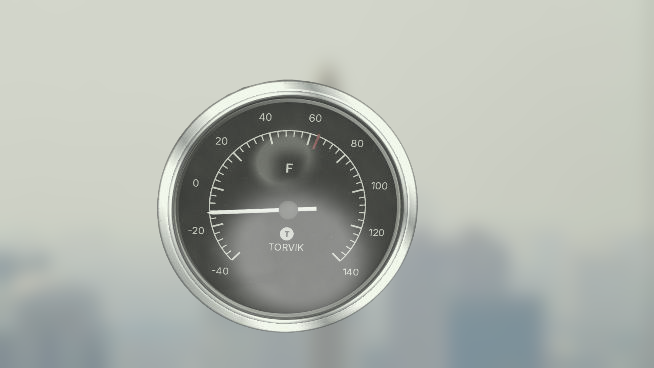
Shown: -12
